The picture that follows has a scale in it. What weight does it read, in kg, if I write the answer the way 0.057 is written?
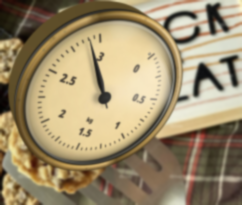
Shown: 2.9
